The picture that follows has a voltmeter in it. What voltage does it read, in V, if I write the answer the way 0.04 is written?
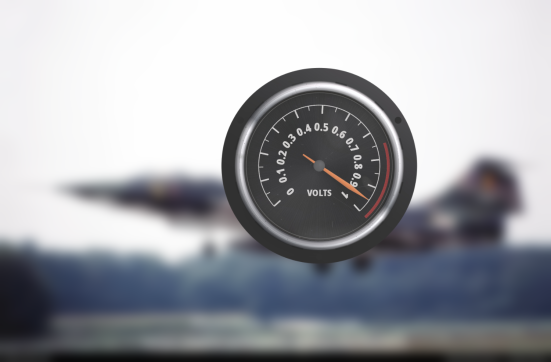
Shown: 0.95
